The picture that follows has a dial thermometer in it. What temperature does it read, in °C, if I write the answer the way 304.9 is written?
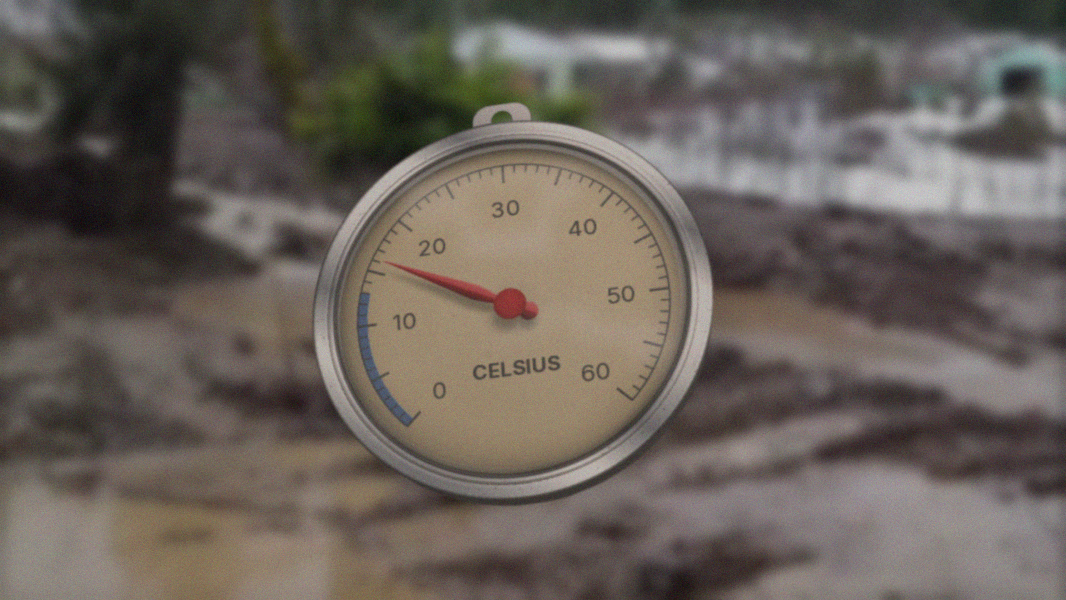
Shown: 16
